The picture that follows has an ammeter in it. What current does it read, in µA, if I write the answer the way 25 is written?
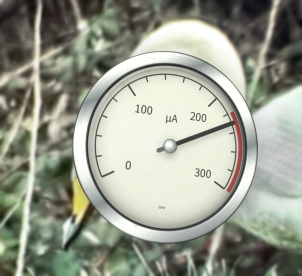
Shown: 230
